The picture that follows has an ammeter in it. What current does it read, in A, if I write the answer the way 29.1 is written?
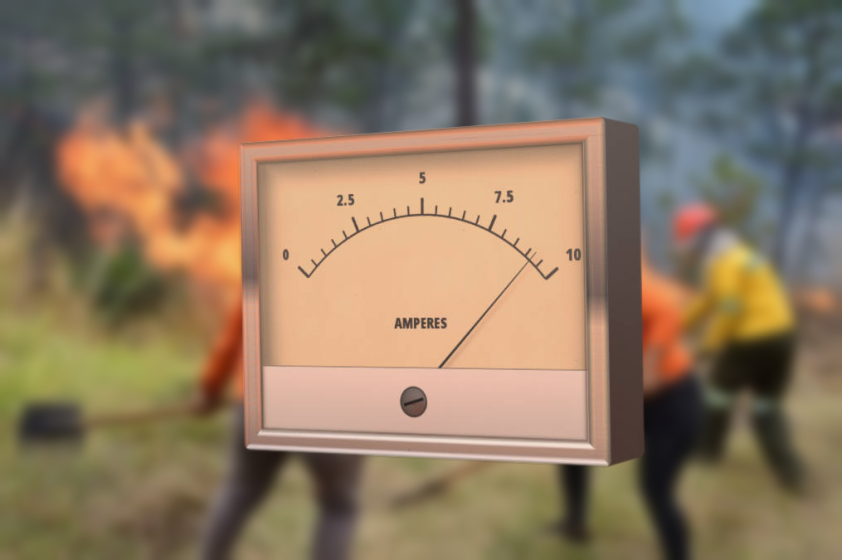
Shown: 9.25
